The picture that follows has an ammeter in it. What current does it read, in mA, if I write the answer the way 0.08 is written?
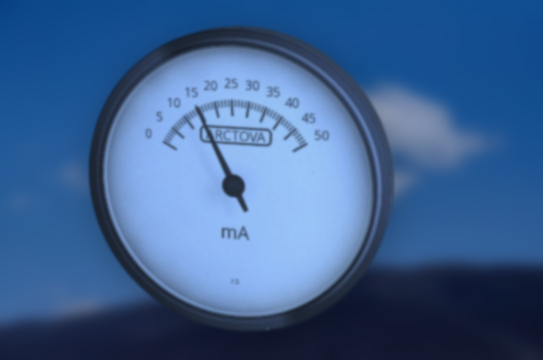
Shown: 15
